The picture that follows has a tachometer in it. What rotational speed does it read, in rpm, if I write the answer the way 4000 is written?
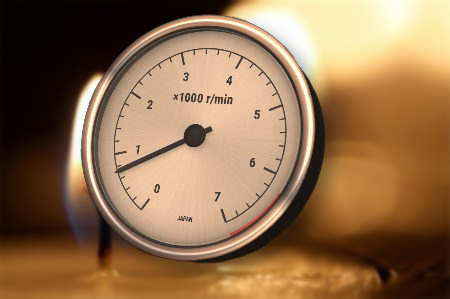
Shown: 700
